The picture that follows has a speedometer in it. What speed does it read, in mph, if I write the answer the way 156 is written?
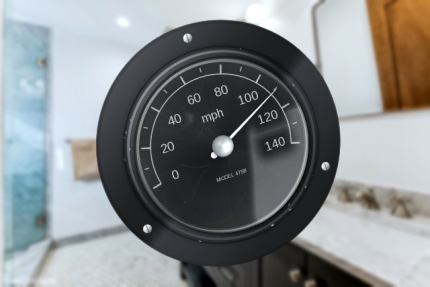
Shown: 110
